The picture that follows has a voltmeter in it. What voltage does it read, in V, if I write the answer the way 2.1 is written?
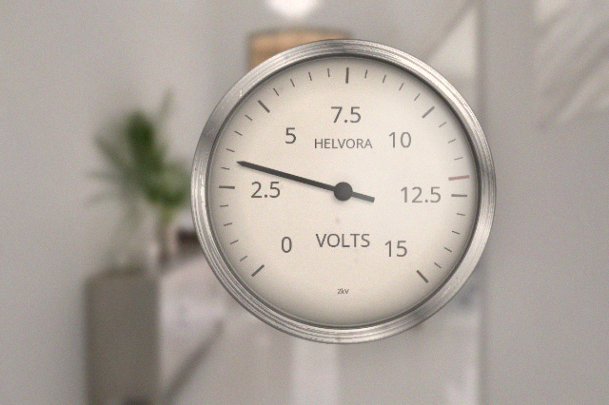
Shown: 3.25
